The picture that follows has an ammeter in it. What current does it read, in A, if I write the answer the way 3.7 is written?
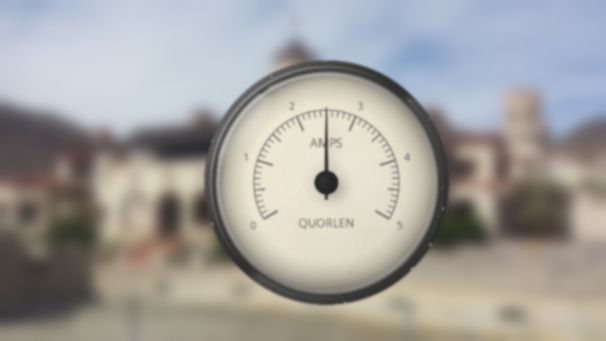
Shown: 2.5
